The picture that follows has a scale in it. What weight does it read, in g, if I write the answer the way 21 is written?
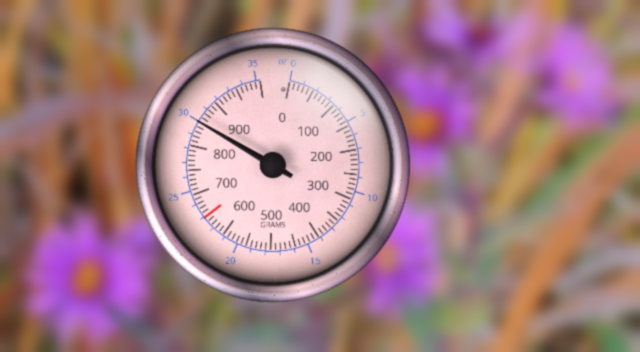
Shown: 850
